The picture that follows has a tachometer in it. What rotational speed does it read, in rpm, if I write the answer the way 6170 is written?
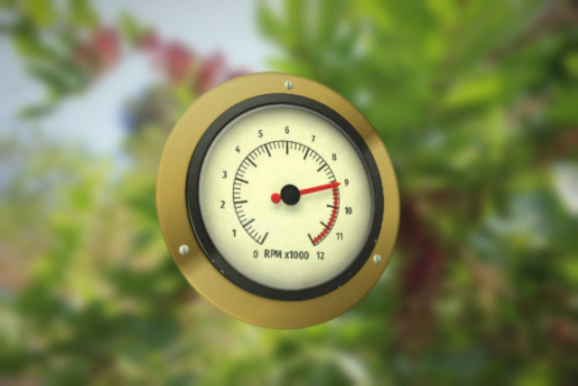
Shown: 9000
